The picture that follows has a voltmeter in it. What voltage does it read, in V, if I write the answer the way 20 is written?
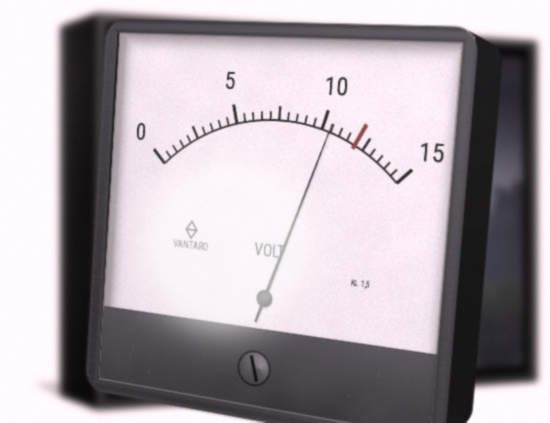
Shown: 10.5
